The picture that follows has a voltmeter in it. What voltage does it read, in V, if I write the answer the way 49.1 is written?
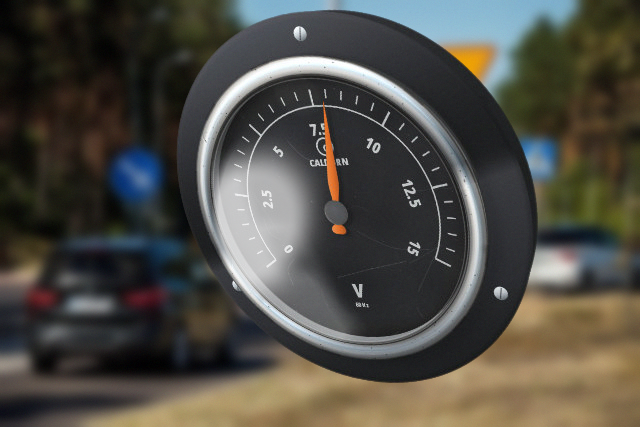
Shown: 8
